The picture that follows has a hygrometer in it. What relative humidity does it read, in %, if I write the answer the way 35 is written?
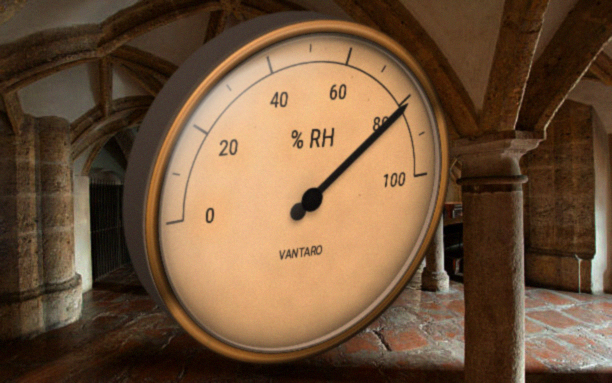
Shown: 80
